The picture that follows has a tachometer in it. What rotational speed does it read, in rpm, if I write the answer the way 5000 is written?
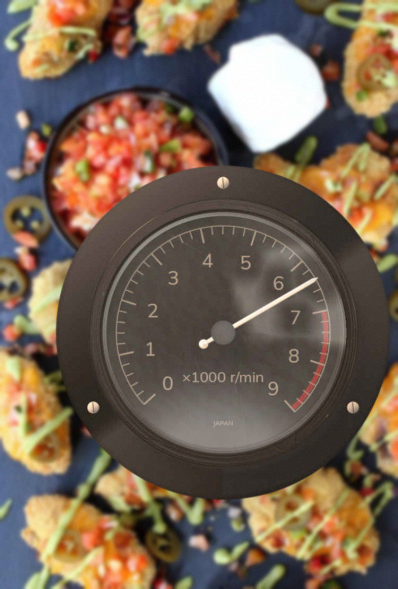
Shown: 6400
